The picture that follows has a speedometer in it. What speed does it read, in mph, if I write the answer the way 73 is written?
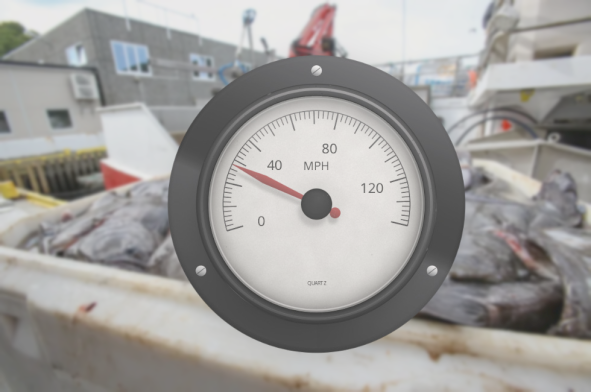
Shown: 28
